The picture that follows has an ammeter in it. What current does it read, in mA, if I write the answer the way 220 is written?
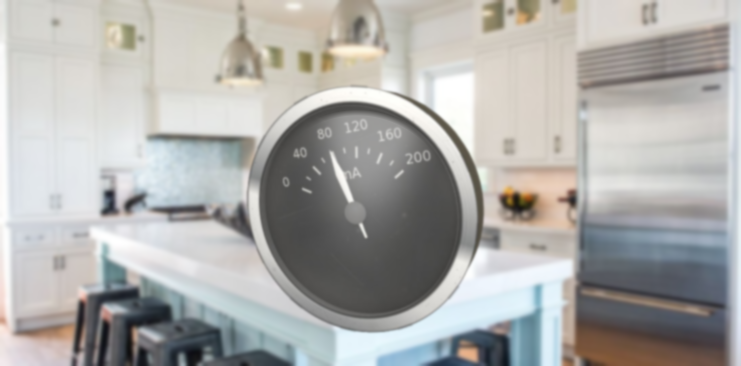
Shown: 80
